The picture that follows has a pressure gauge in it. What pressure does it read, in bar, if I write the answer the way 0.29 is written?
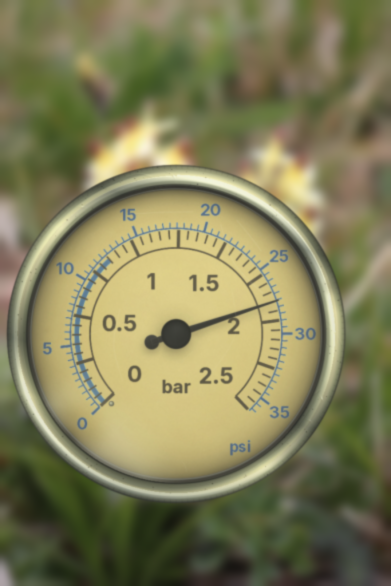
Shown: 1.9
